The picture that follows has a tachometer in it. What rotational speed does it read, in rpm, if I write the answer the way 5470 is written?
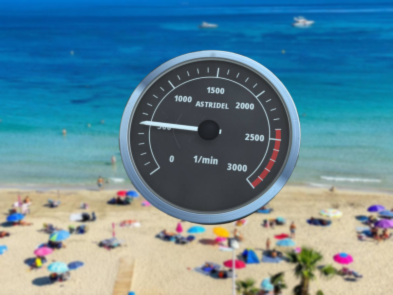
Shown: 500
